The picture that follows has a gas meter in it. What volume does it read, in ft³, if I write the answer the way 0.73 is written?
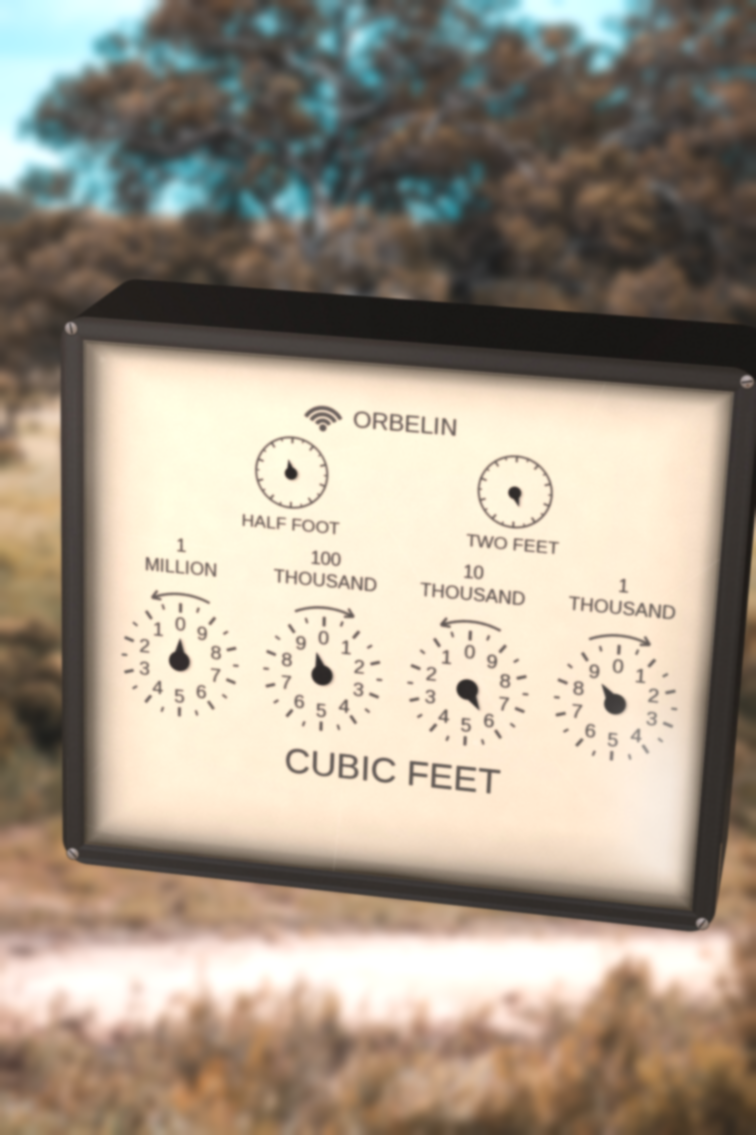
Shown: 995900
